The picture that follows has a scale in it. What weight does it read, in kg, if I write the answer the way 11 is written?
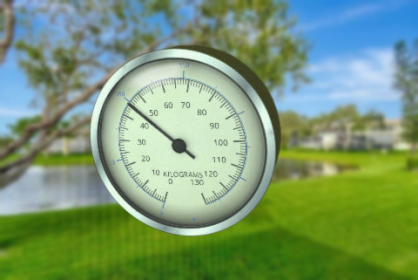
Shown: 45
